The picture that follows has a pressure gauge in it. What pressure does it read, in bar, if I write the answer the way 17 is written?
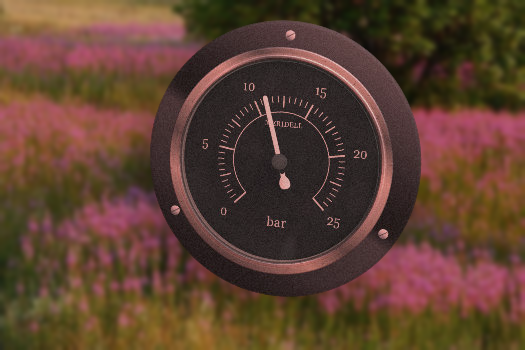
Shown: 11
